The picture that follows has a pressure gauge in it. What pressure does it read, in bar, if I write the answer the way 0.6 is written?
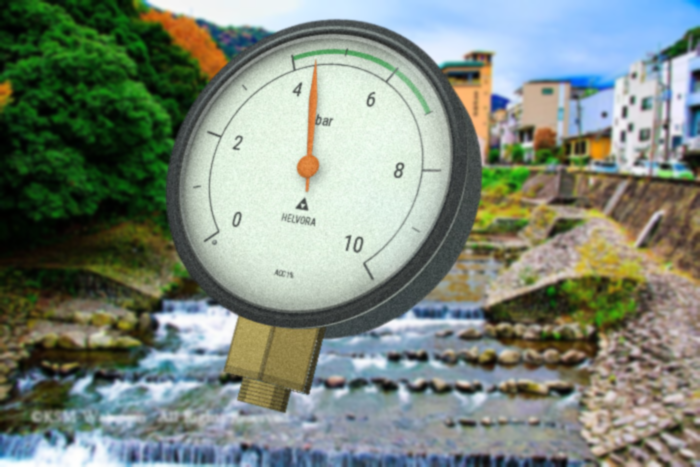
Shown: 4.5
